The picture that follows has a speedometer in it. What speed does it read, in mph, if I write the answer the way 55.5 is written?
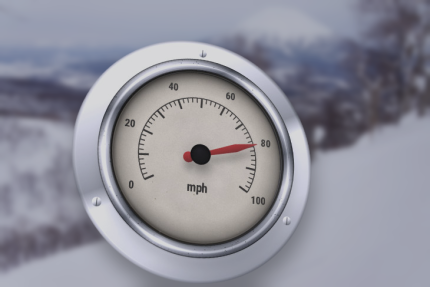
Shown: 80
